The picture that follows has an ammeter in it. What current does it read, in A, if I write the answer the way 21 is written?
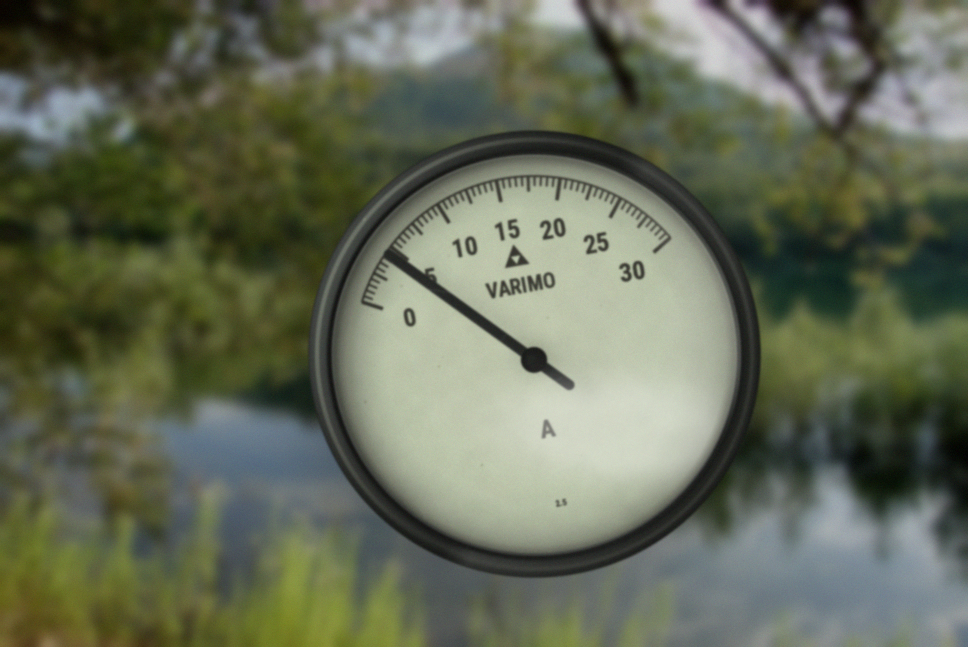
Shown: 4.5
